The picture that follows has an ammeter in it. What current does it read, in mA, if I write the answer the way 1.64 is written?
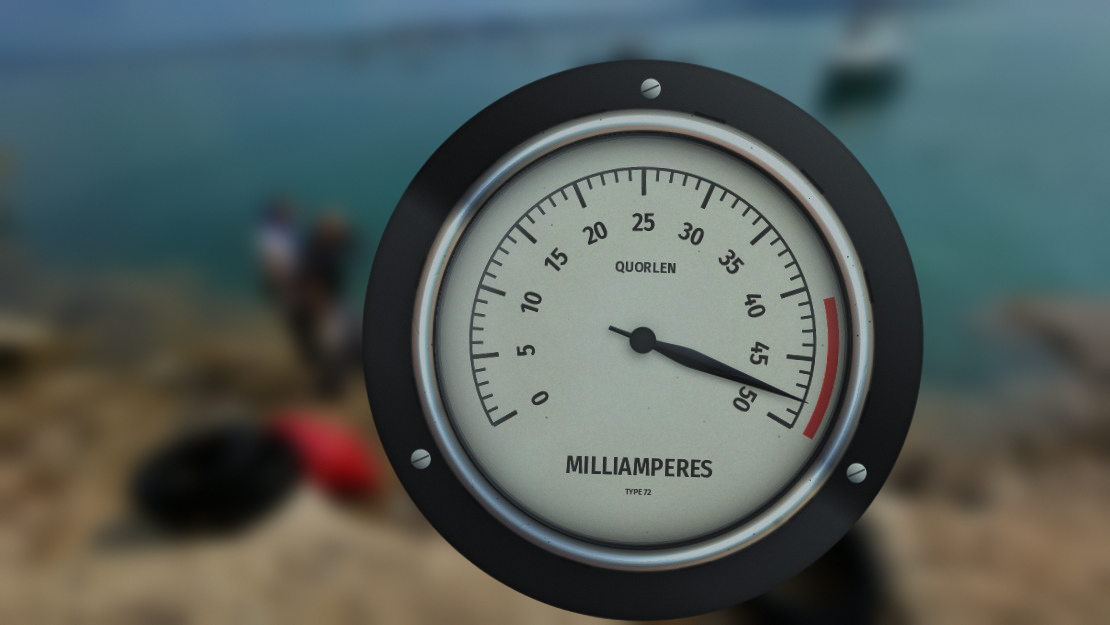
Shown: 48
